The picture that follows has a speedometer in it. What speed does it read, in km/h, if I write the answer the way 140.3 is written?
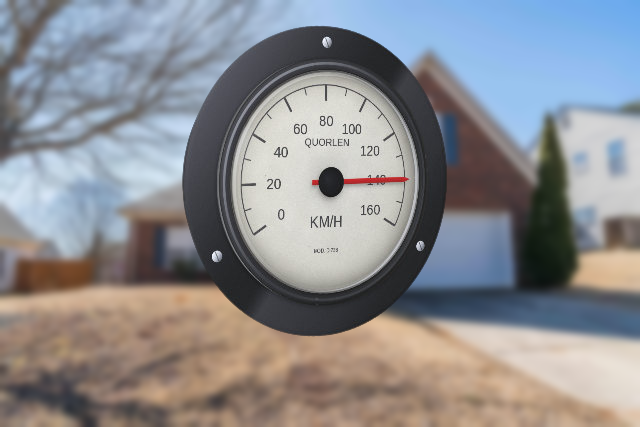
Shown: 140
